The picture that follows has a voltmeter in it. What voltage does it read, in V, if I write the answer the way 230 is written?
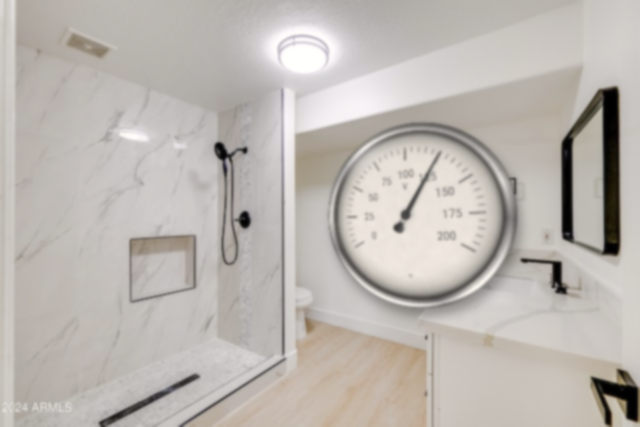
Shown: 125
